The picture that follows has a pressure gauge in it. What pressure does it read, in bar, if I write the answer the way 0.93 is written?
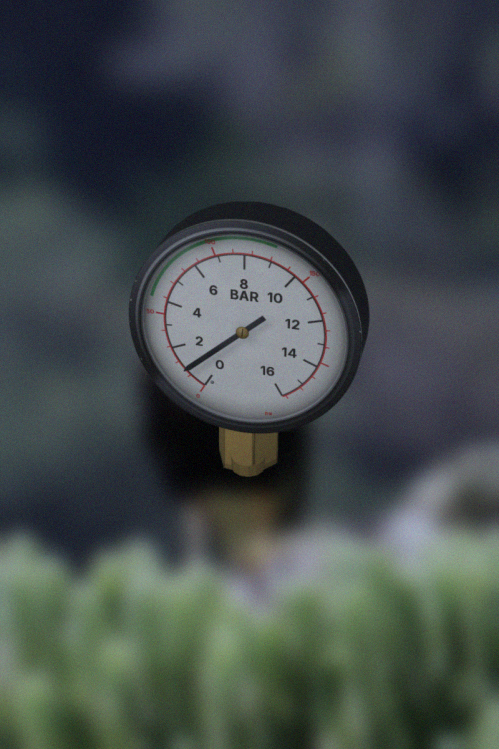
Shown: 1
